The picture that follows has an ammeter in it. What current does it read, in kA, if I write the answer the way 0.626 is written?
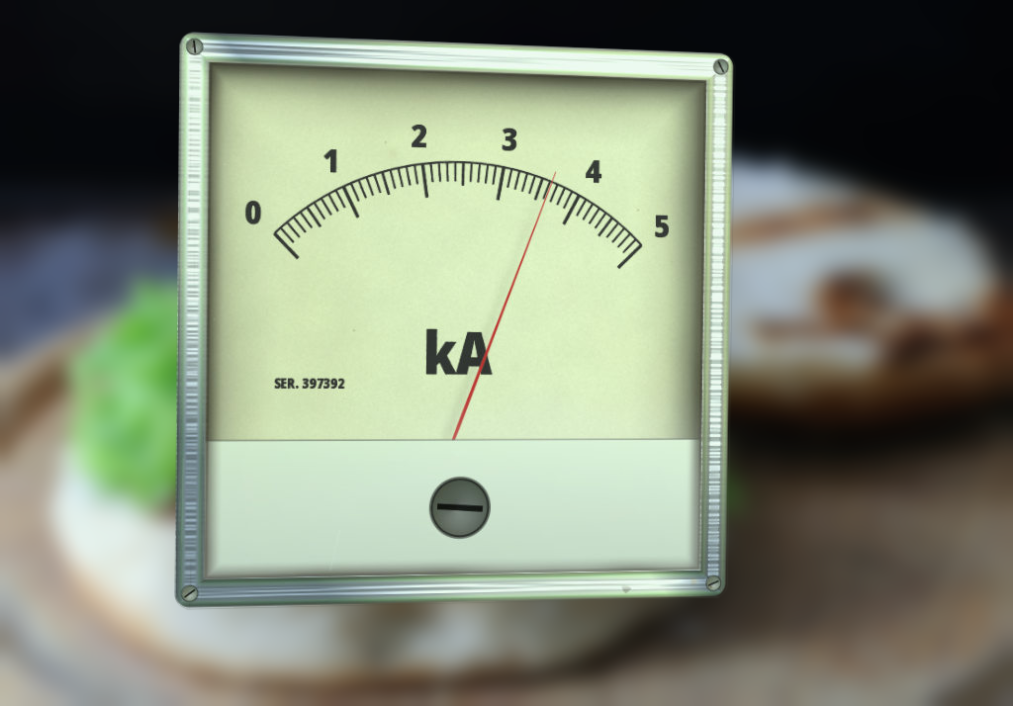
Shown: 3.6
